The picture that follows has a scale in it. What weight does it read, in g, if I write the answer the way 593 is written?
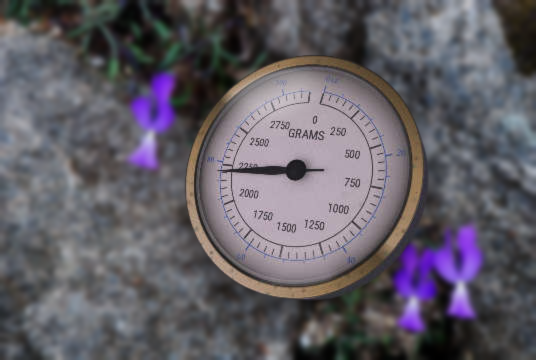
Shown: 2200
